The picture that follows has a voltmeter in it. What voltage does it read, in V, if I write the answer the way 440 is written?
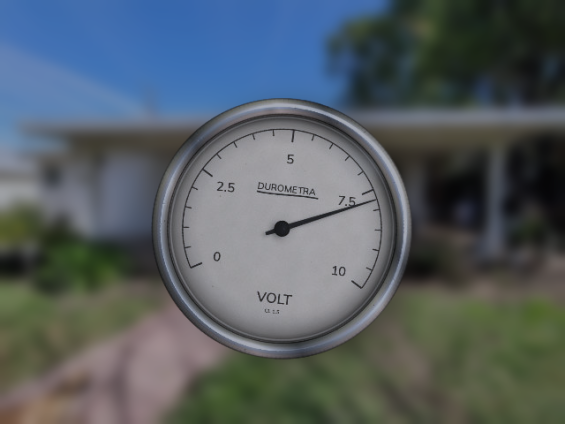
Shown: 7.75
